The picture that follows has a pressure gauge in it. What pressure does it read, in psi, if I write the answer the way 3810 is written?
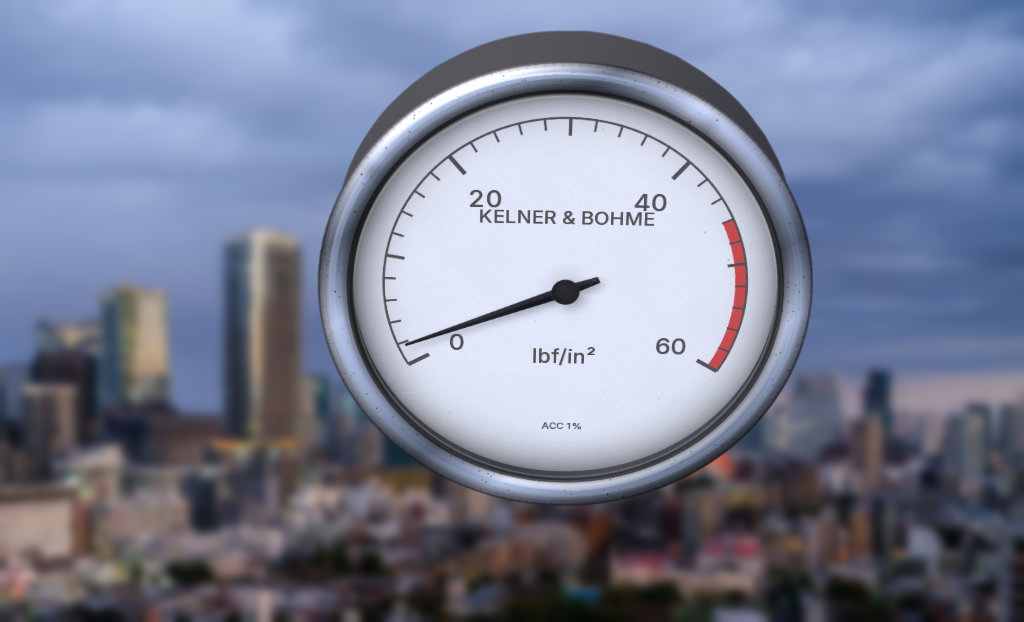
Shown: 2
